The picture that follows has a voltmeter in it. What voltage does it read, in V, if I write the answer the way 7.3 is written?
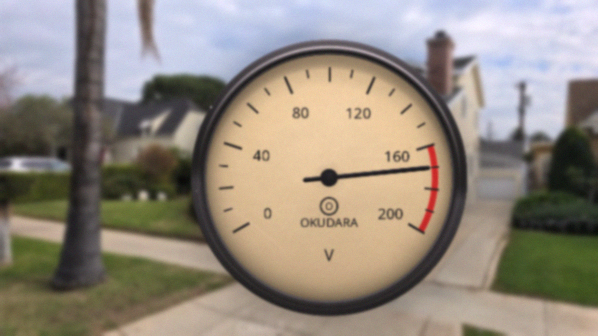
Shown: 170
